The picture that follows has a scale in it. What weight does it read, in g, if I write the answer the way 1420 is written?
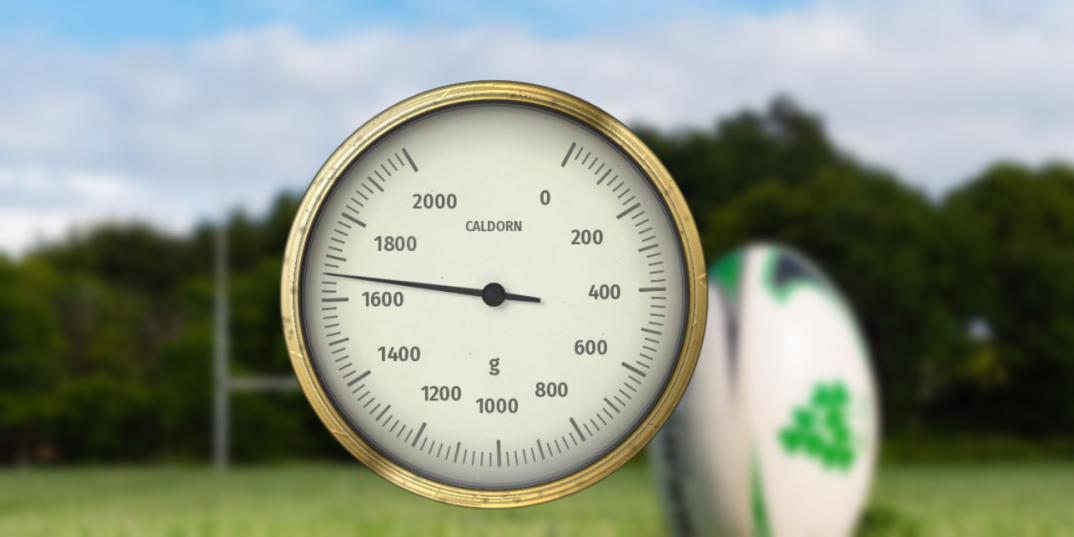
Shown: 1660
